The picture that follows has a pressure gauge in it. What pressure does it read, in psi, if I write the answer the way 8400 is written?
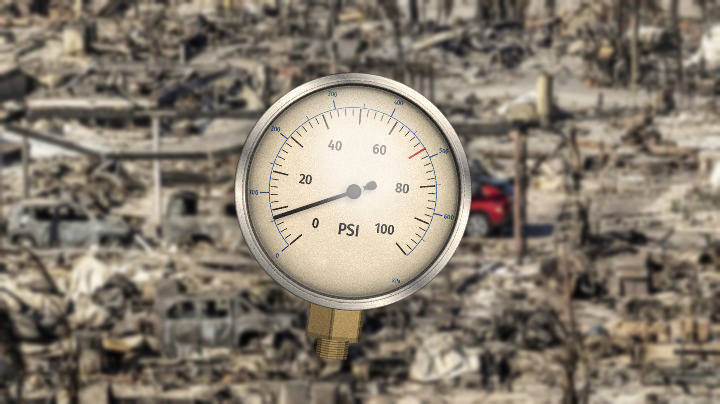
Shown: 8
